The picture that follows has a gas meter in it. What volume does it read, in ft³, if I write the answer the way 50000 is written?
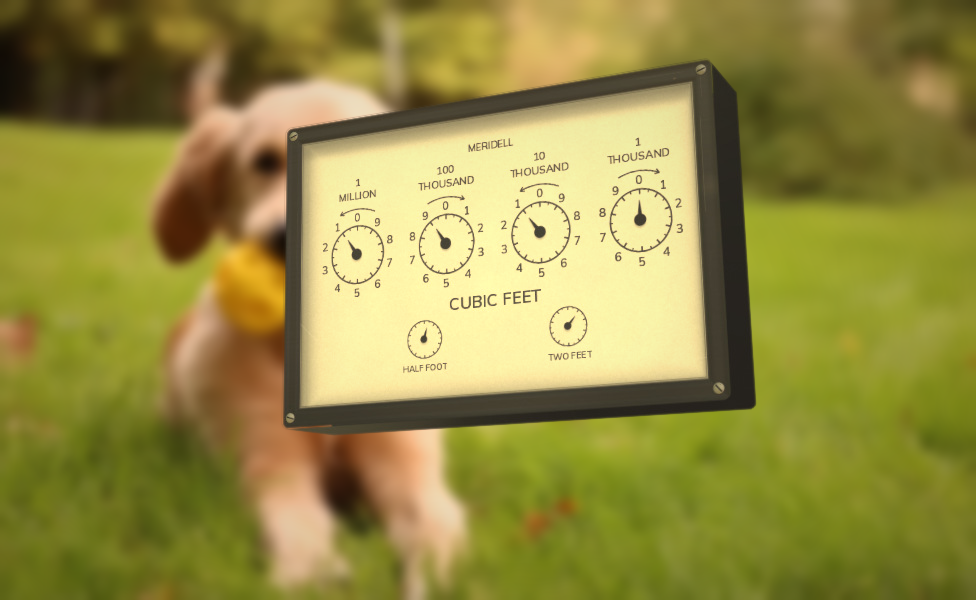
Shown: 91000
